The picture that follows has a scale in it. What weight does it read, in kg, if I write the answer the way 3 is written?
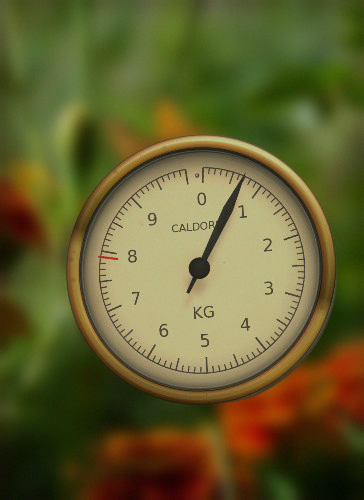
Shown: 0.7
